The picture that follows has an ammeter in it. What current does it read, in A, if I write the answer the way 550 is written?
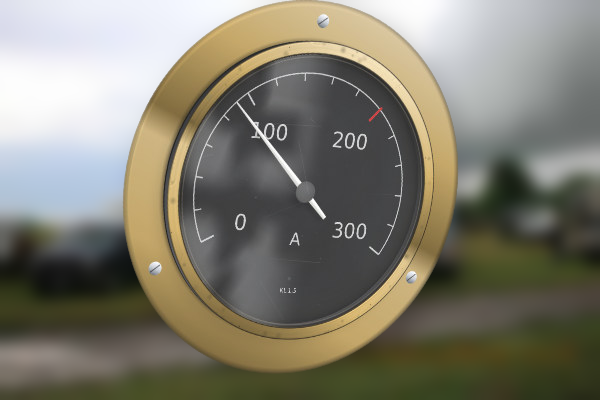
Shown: 90
